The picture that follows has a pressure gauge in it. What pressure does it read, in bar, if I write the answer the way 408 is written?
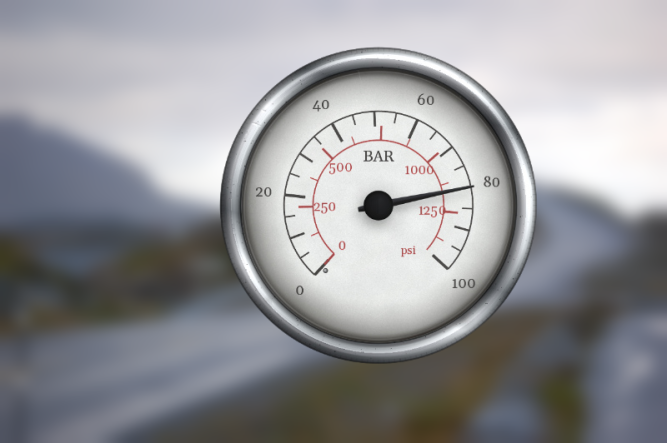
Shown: 80
